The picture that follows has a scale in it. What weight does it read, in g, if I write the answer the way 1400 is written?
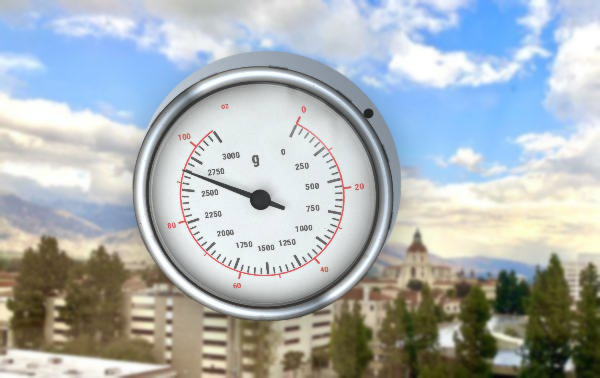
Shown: 2650
